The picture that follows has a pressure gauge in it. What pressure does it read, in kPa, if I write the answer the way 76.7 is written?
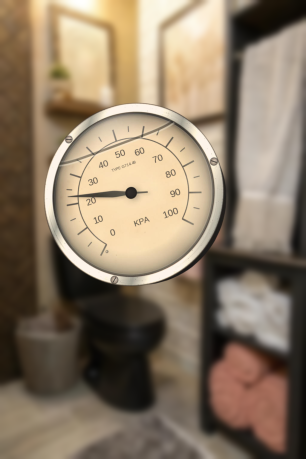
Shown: 22.5
